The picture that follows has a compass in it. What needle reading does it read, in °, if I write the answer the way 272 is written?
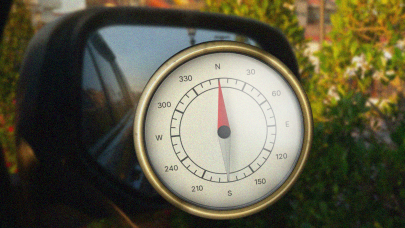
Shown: 0
